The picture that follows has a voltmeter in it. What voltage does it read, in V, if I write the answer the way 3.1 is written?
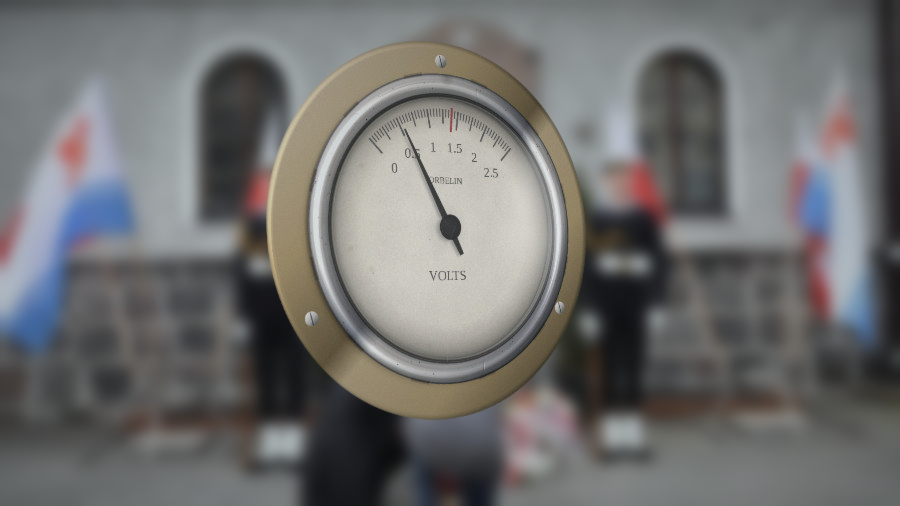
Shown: 0.5
